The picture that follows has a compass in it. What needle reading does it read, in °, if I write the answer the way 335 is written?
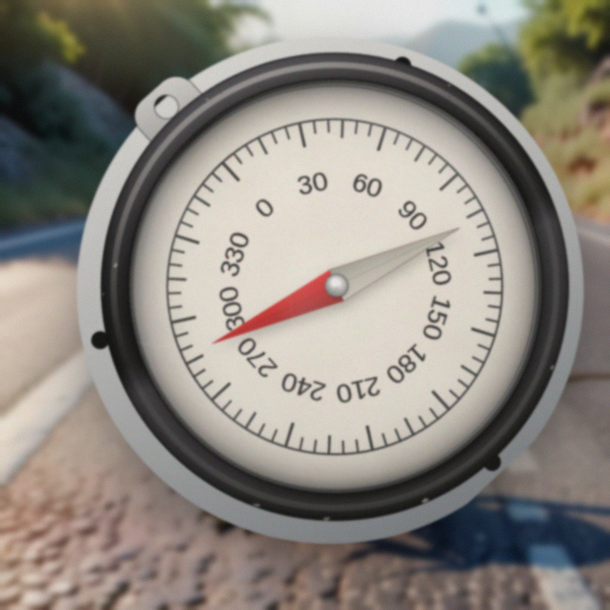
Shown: 287.5
